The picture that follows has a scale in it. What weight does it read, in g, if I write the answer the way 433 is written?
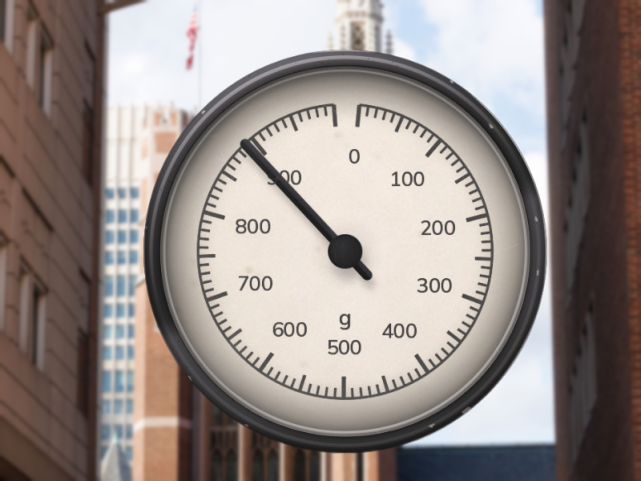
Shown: 890
